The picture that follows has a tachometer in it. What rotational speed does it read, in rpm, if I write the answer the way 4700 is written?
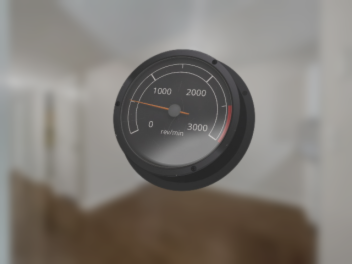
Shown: 500
